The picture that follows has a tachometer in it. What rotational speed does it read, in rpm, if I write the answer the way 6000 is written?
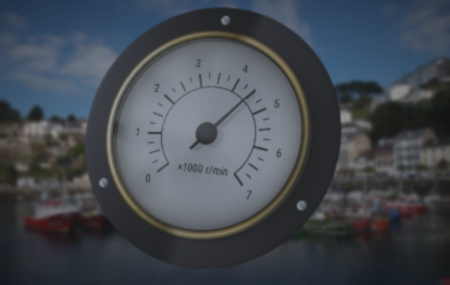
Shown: 4500
